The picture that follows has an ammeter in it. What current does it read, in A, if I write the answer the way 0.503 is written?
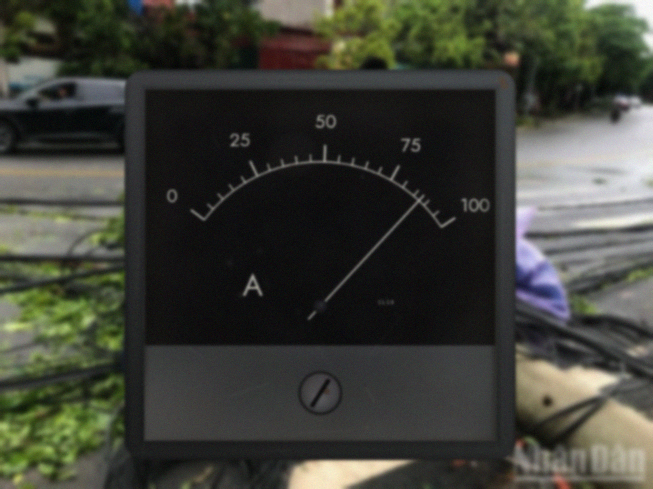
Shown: 87.5
